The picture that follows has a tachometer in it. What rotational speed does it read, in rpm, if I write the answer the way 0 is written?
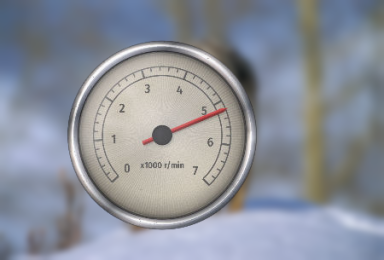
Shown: 5200
